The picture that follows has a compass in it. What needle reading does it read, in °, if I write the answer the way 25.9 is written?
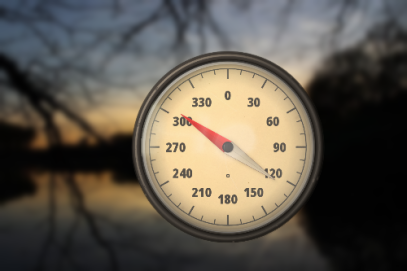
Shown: 305
